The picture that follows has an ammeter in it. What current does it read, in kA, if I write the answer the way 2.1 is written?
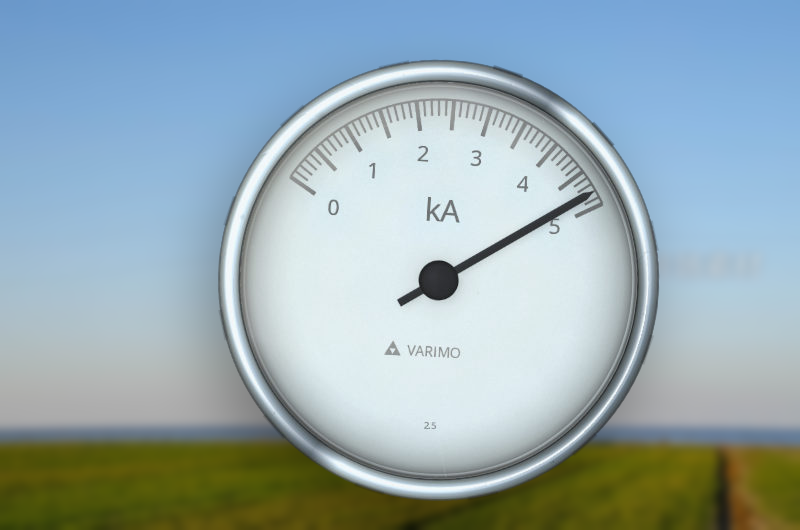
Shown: 4.8
